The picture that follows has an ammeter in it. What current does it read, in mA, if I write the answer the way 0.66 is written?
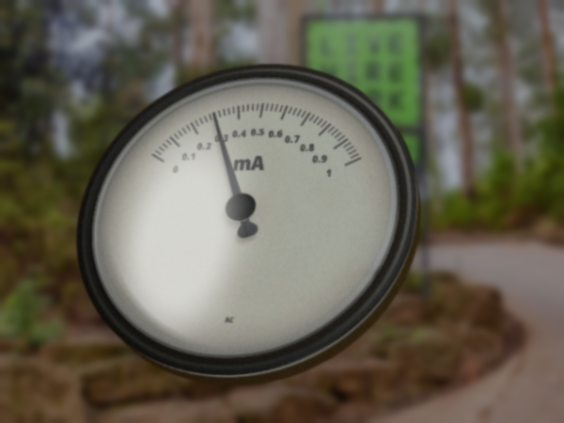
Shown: 0.3
